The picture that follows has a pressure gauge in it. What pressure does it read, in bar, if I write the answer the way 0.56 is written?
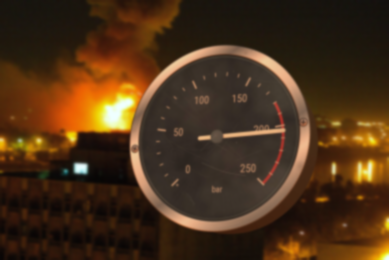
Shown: 205
